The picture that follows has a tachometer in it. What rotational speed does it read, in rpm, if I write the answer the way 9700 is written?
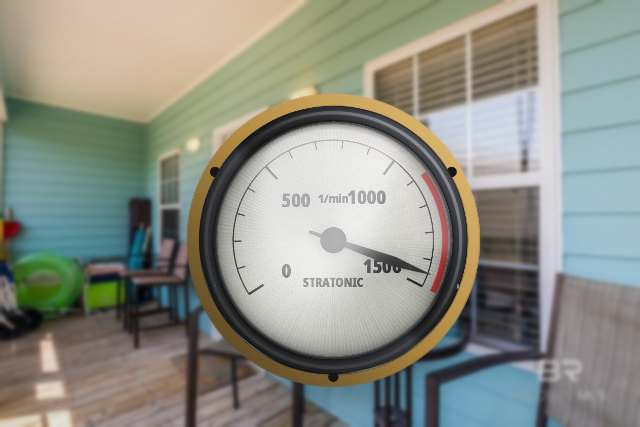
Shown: 1450
